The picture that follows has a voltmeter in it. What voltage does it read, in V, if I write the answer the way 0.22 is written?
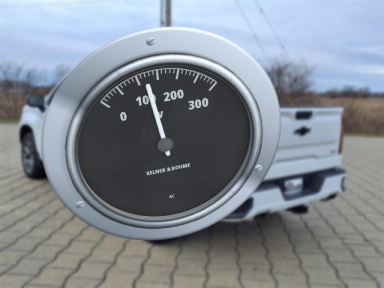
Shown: 120
